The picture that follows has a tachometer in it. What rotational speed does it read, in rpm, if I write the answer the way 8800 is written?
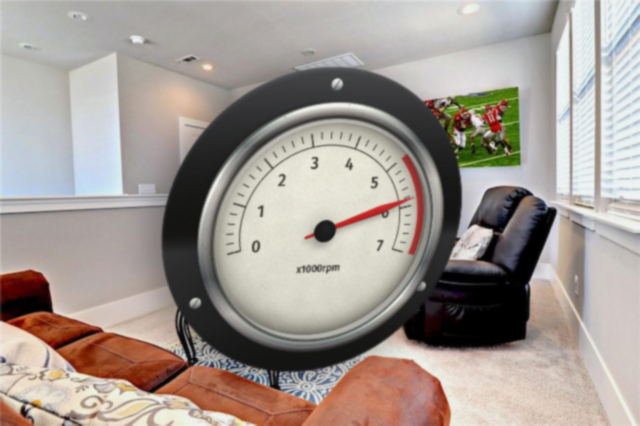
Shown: 5800
